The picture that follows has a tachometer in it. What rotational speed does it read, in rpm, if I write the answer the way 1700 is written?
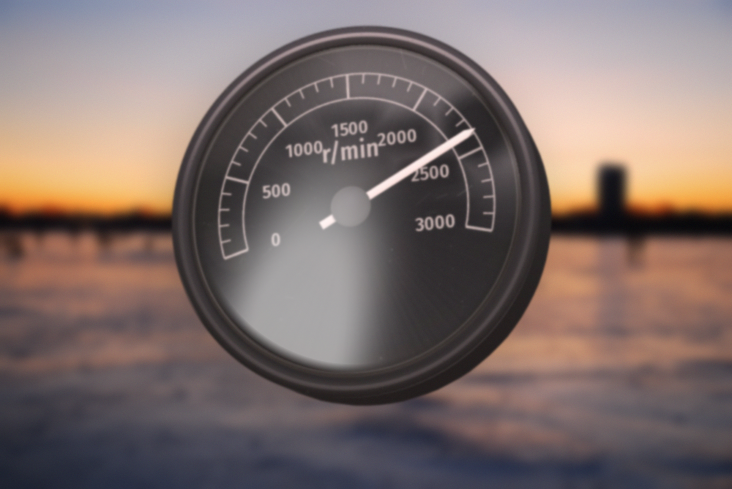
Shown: 2400
